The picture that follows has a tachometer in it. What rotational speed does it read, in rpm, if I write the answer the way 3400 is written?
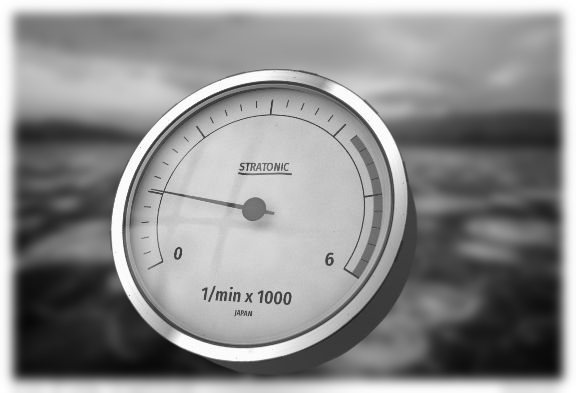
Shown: 1000
